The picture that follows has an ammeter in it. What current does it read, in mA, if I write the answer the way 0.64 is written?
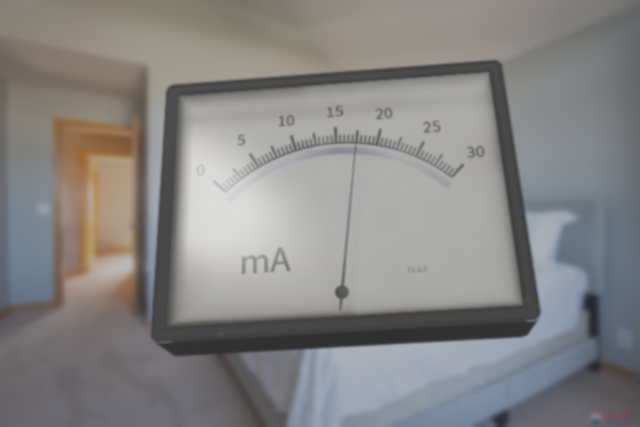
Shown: 17.5
